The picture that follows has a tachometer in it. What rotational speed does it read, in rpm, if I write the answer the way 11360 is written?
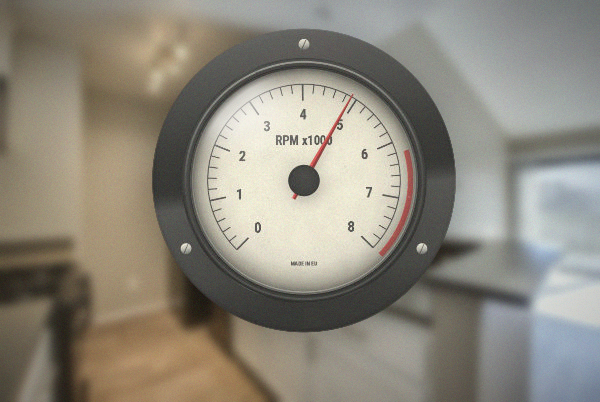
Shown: 4900
